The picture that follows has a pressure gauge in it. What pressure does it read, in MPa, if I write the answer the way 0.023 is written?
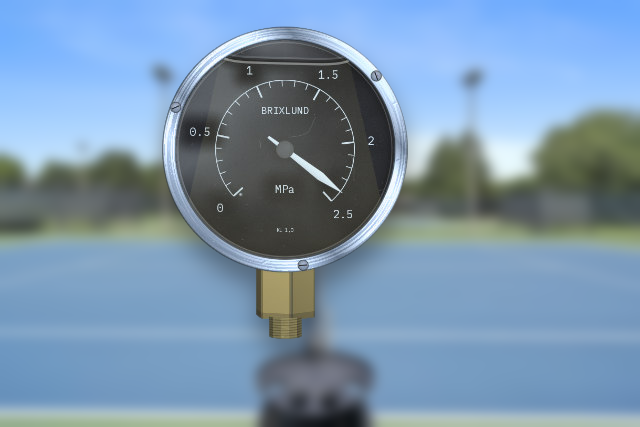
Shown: 2.4
